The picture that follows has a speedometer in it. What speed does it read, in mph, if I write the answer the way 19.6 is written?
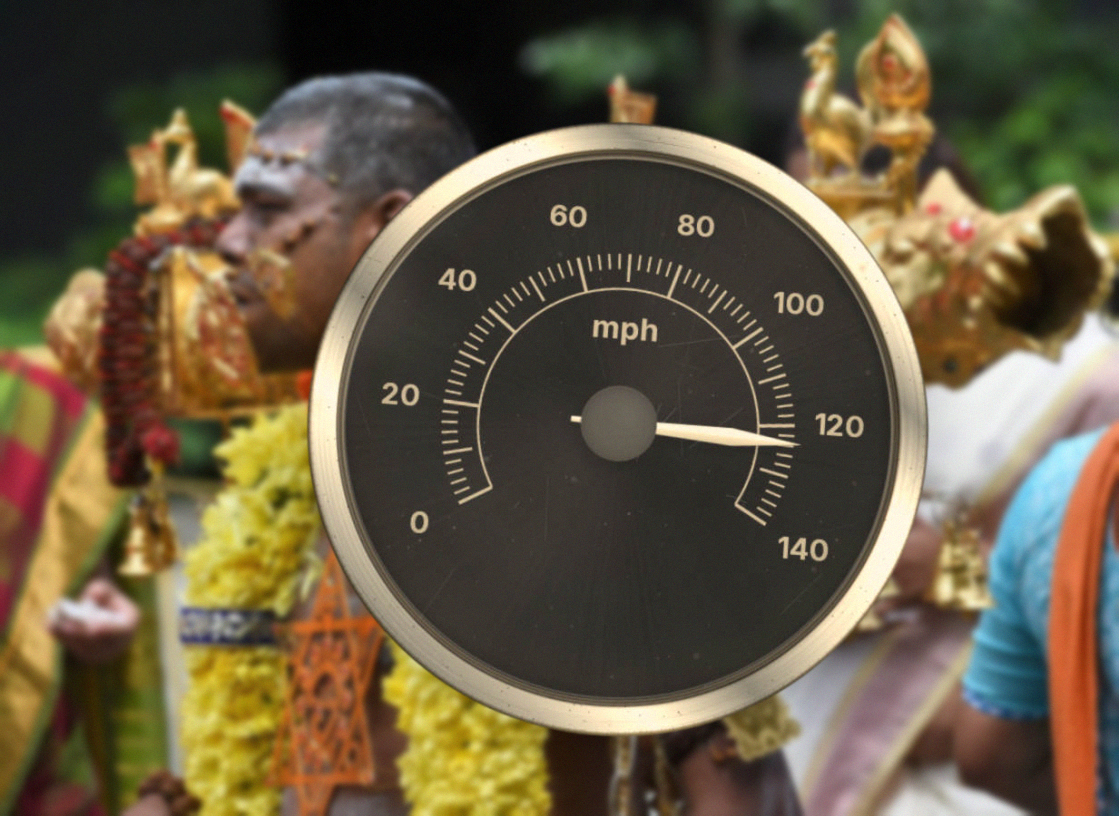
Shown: 124
